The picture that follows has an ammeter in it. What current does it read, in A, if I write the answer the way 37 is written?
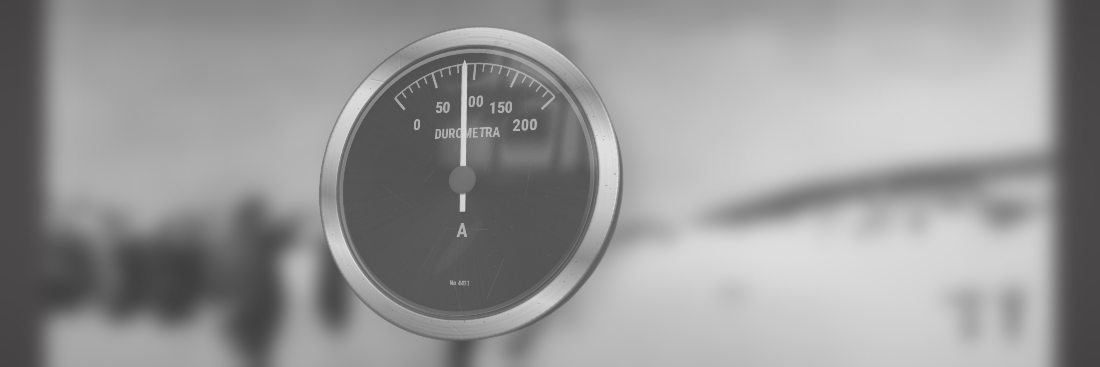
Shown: 90
